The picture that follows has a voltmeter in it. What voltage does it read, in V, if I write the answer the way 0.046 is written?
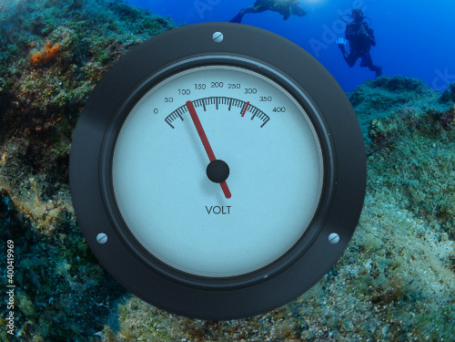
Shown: 100
